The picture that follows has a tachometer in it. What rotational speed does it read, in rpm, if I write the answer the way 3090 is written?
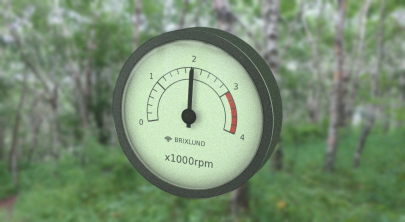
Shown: 2000
